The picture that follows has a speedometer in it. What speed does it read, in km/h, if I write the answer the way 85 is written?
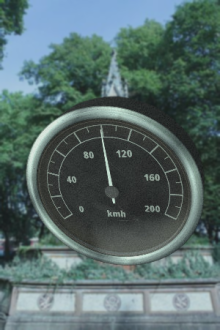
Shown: 100
